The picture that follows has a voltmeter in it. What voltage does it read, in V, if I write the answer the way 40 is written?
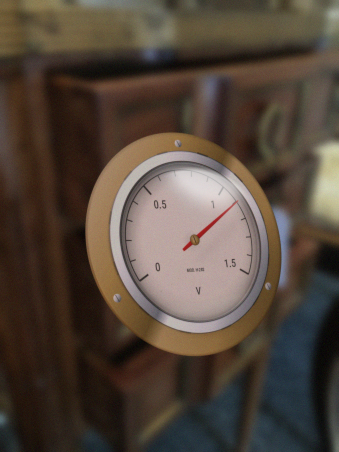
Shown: 1.1
